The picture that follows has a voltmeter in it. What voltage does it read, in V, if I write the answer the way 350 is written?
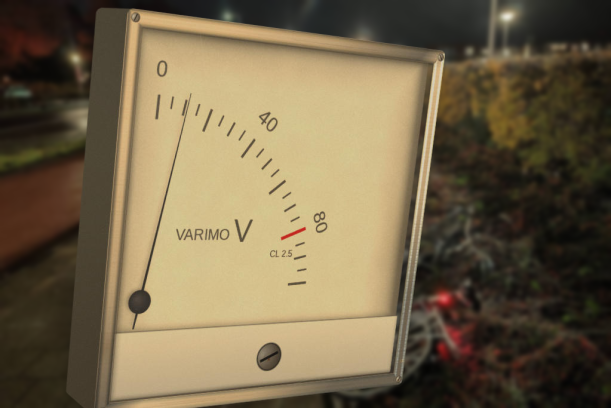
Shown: 10
